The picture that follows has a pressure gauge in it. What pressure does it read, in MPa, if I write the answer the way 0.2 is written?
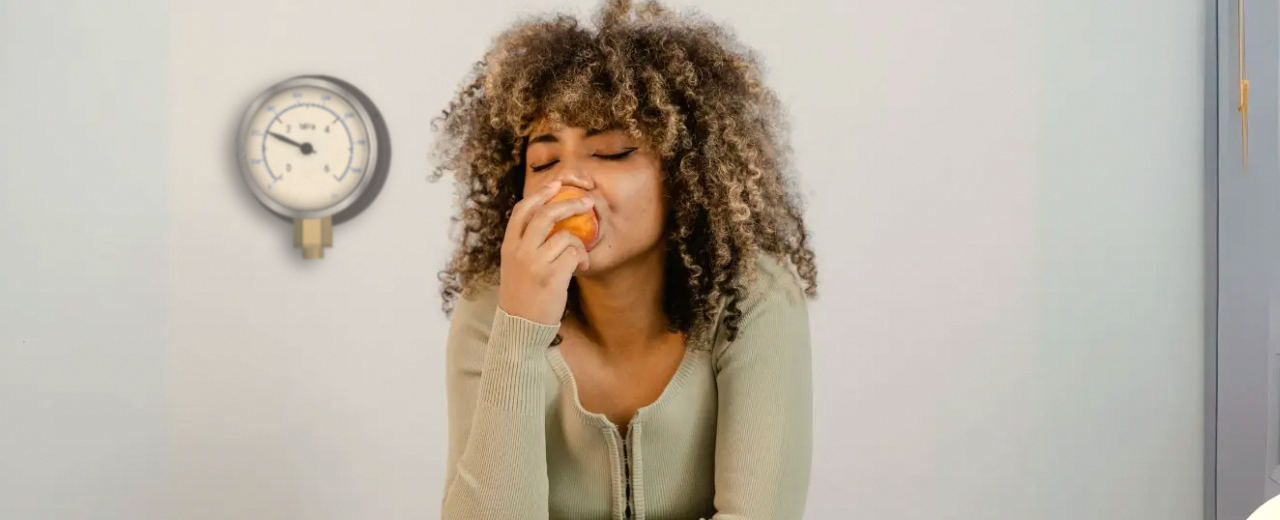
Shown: 1.5
